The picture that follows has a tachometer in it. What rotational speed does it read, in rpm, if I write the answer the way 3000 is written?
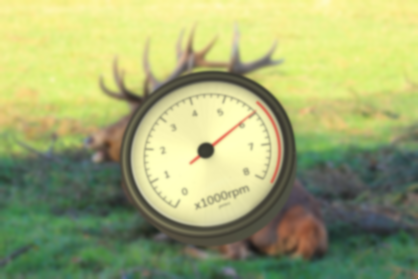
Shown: 6000
